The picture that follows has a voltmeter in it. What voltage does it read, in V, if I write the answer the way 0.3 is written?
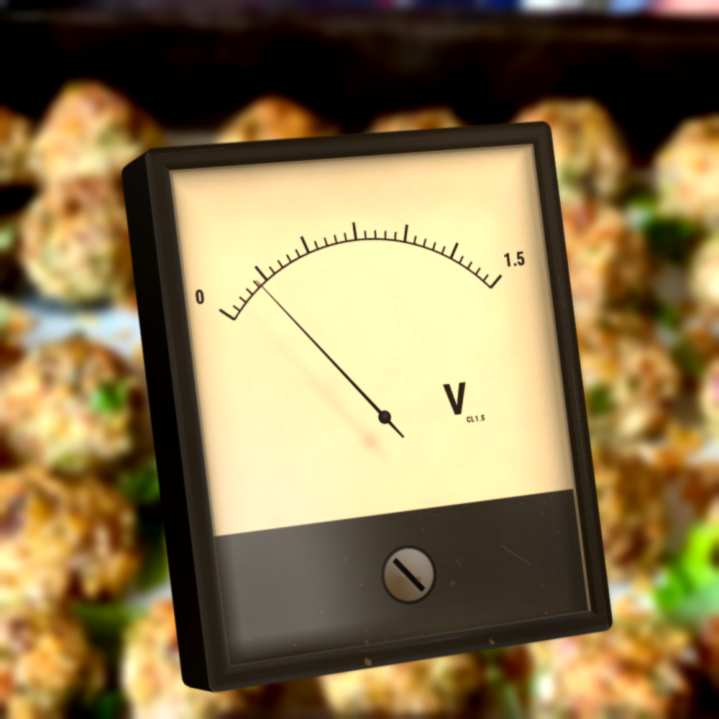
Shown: 0.2
